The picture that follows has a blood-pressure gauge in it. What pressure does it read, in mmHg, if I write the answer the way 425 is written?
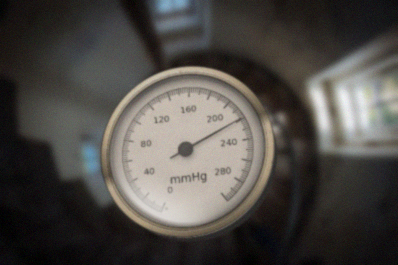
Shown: 220
